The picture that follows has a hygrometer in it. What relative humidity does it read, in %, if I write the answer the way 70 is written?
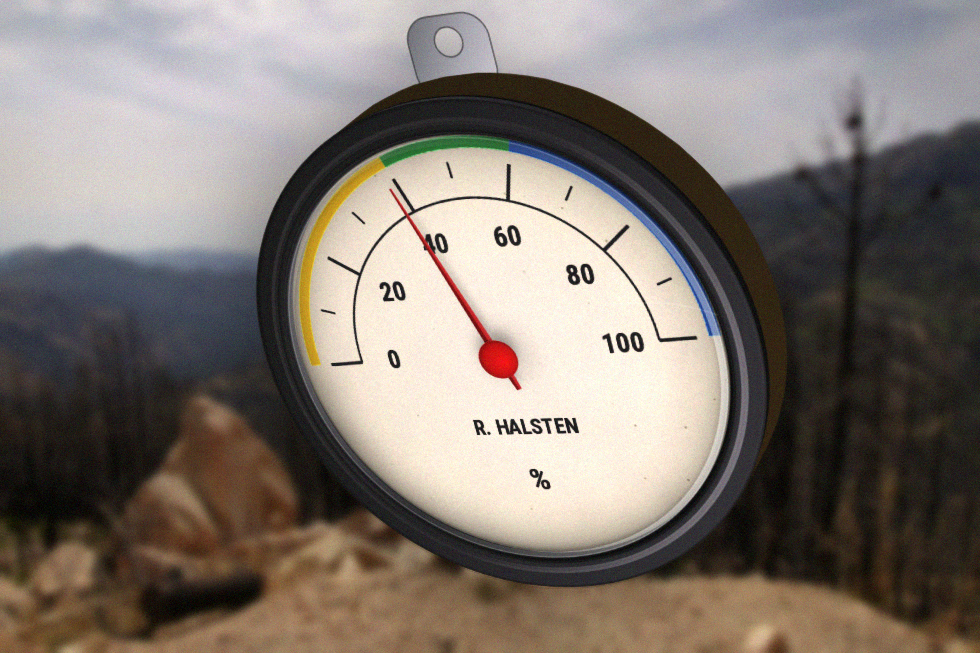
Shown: 40
